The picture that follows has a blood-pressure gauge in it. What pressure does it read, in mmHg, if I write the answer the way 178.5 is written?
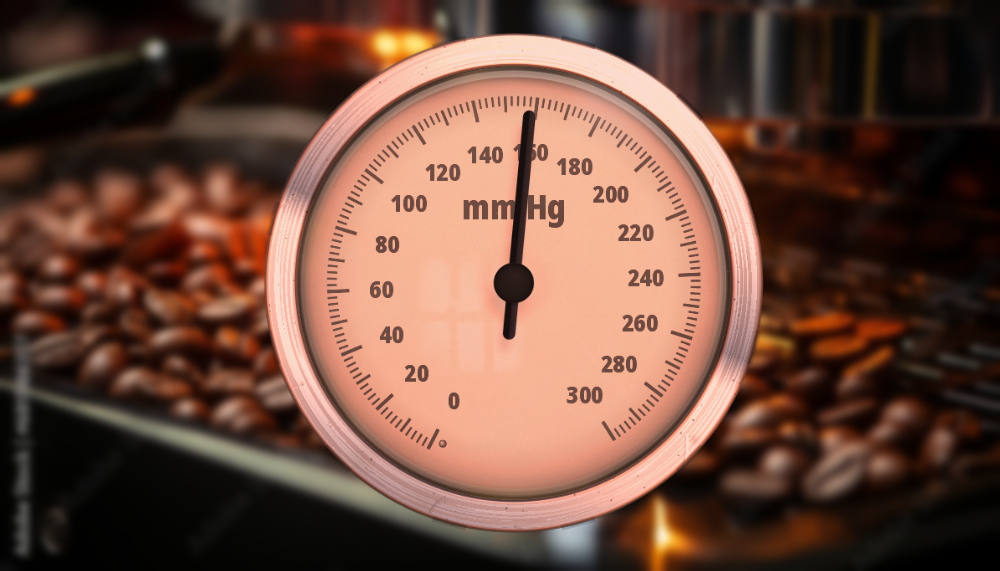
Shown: 158
